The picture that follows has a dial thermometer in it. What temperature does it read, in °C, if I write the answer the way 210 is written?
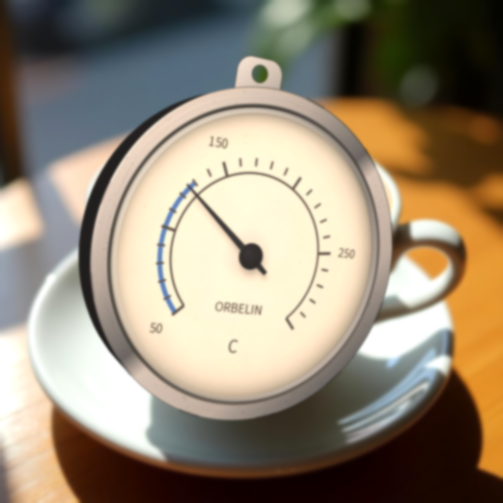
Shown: 125
